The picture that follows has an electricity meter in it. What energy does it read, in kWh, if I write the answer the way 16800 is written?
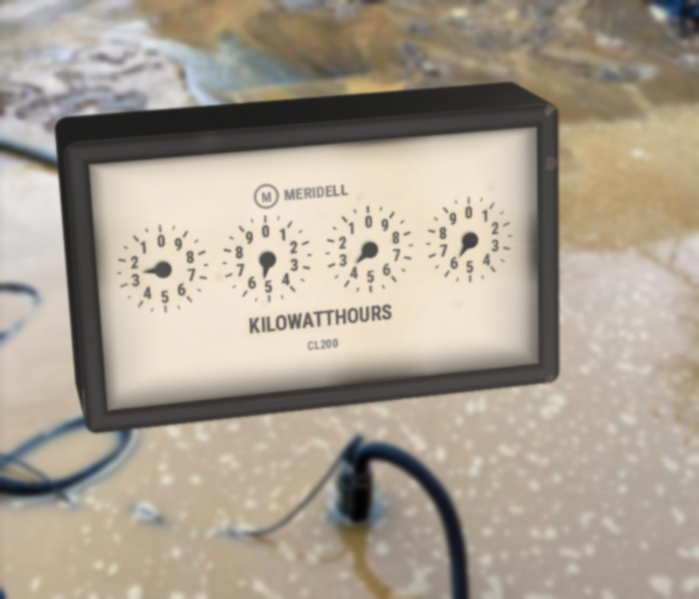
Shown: 2536
